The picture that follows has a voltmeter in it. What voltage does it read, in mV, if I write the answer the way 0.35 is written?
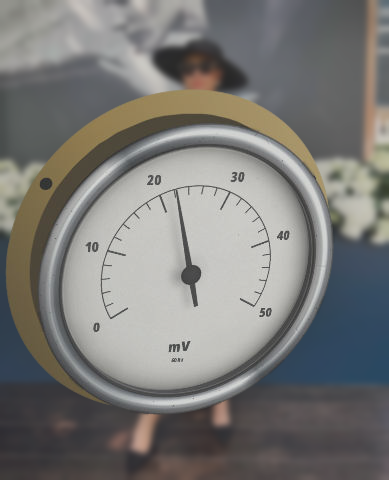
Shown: 22
